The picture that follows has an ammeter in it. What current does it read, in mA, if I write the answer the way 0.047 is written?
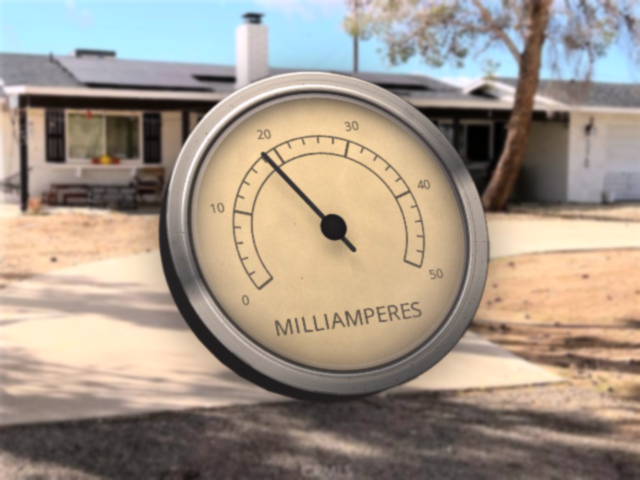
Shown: 18
